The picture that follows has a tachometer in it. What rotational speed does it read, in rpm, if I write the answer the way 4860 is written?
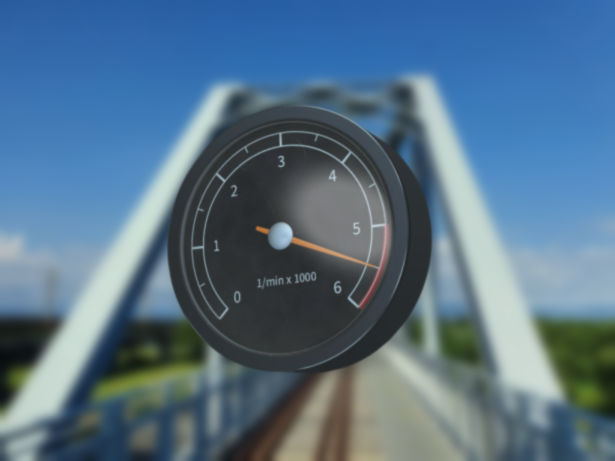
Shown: 5500
